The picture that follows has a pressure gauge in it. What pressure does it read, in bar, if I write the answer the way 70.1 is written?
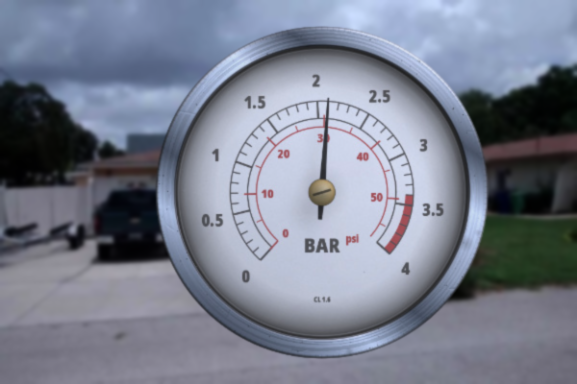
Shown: 2.1
